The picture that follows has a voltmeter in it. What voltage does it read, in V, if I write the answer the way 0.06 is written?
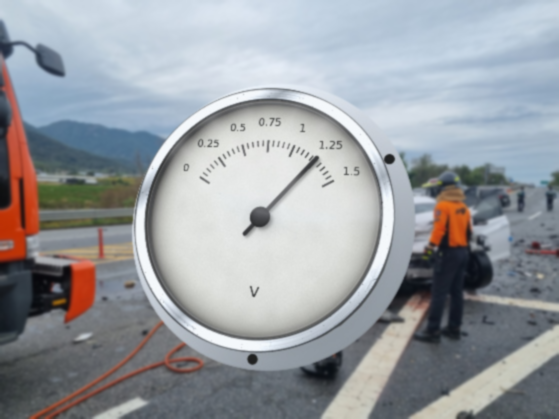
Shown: 1.25
